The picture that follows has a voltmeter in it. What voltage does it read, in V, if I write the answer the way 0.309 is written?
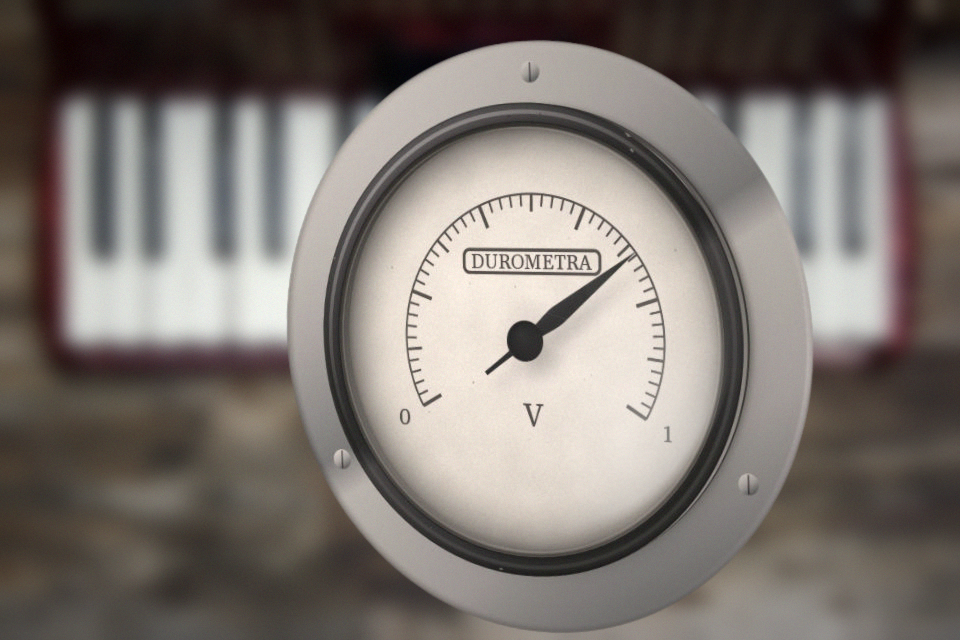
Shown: 0.72
